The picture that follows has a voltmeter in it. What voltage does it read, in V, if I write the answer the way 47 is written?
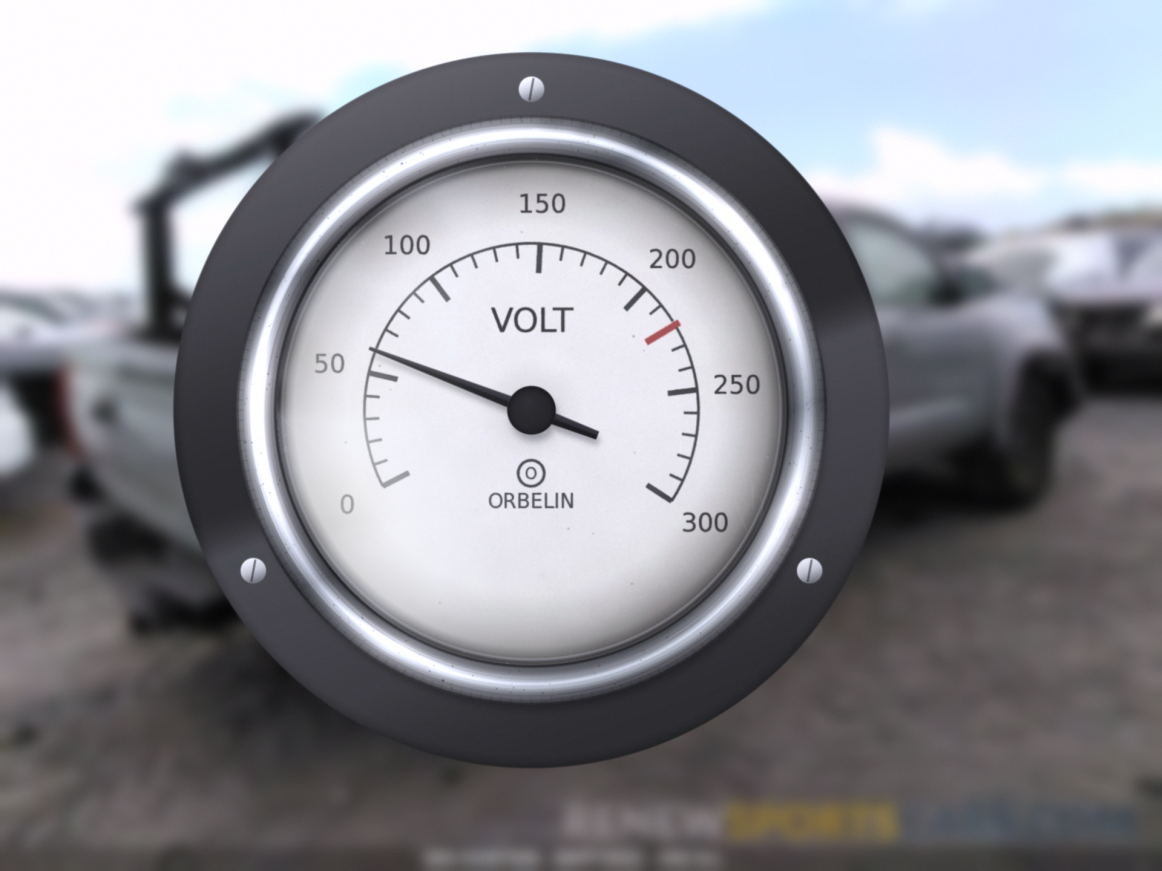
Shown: 60
